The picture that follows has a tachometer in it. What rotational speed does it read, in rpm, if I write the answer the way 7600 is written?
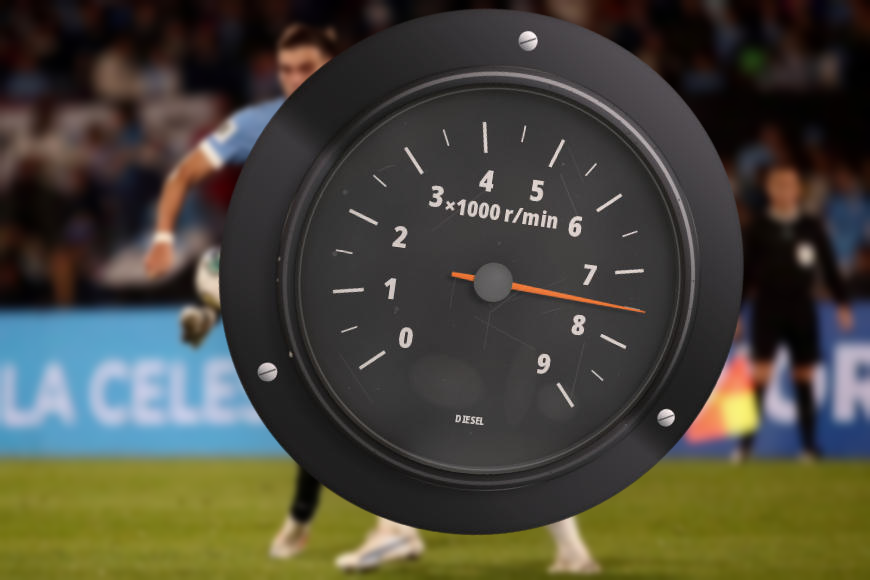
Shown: 7500
